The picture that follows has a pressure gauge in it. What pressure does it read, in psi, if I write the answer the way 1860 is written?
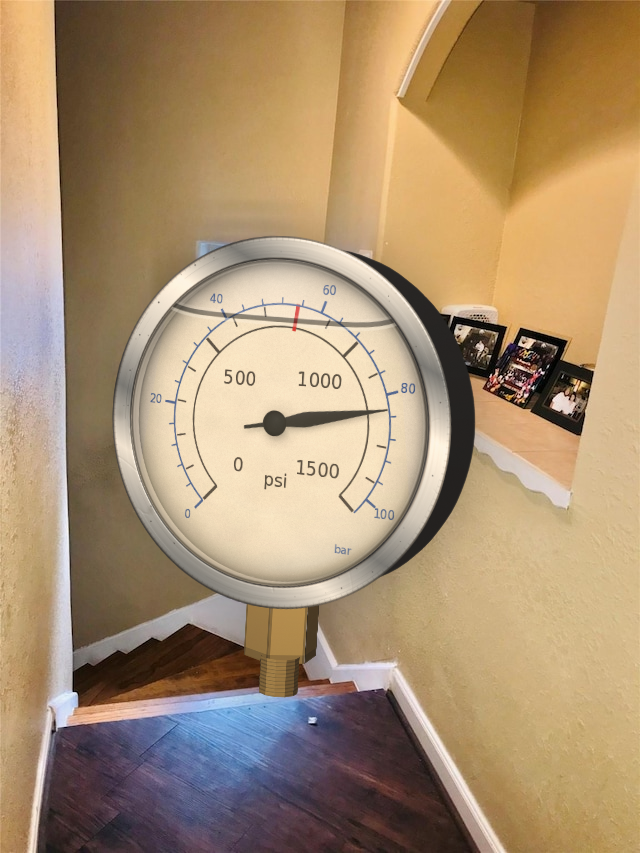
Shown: 1200
